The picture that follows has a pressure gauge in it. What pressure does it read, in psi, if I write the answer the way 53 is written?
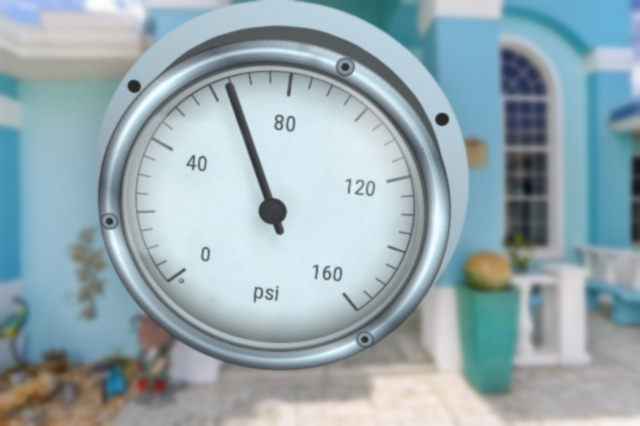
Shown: 65
